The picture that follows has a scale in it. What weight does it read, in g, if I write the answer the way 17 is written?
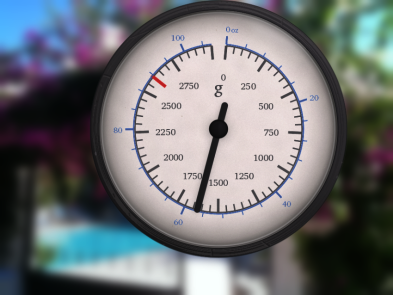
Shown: 1625
